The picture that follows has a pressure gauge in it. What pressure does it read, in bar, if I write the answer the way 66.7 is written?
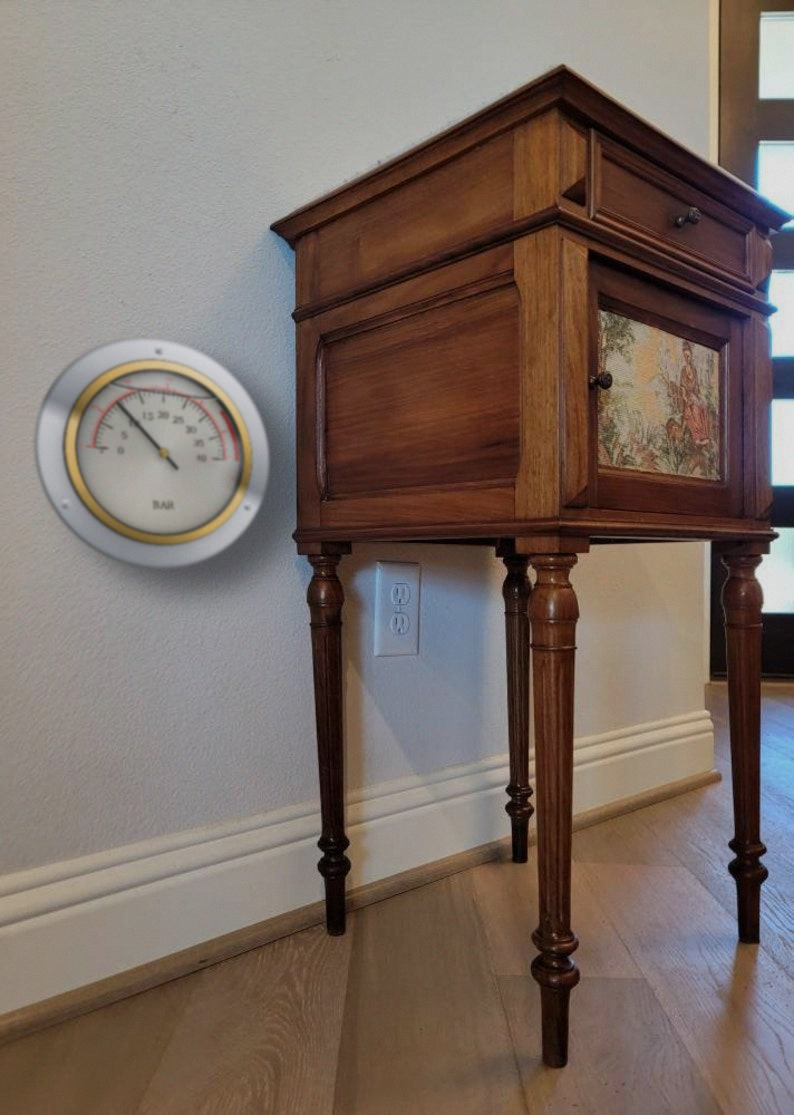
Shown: 10
